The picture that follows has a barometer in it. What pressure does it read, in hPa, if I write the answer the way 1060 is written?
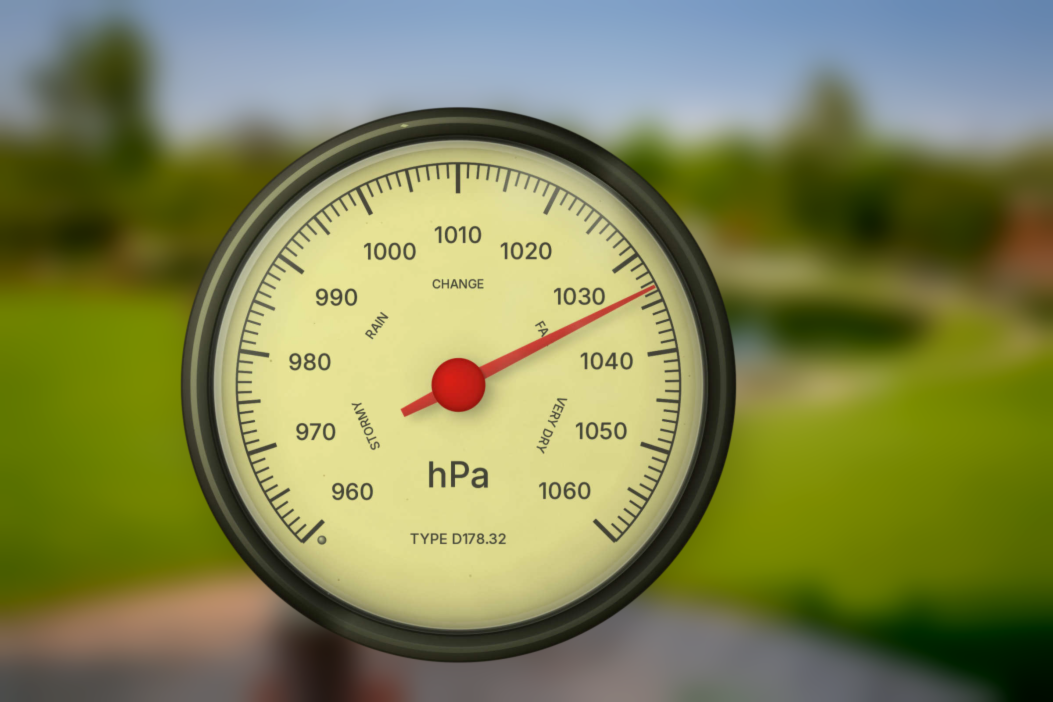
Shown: 1033.5
